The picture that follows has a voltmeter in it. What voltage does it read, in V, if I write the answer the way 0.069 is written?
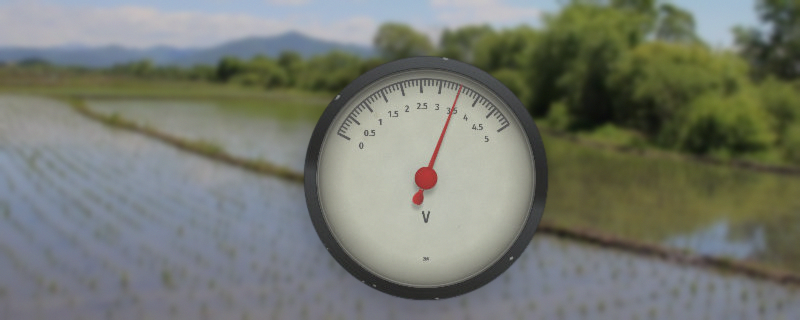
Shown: 3.5
